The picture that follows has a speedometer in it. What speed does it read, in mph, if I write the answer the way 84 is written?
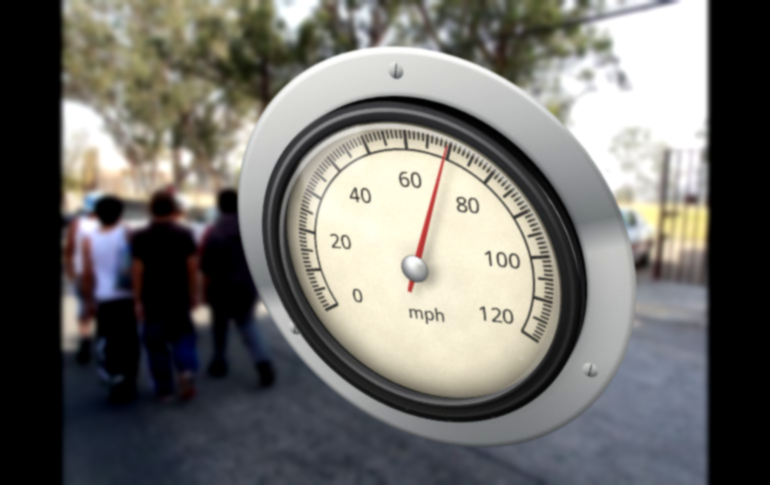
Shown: 70
